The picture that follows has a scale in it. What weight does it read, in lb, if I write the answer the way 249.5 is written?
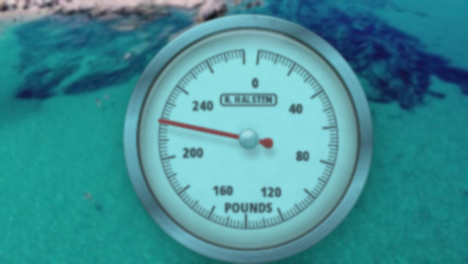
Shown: 220
